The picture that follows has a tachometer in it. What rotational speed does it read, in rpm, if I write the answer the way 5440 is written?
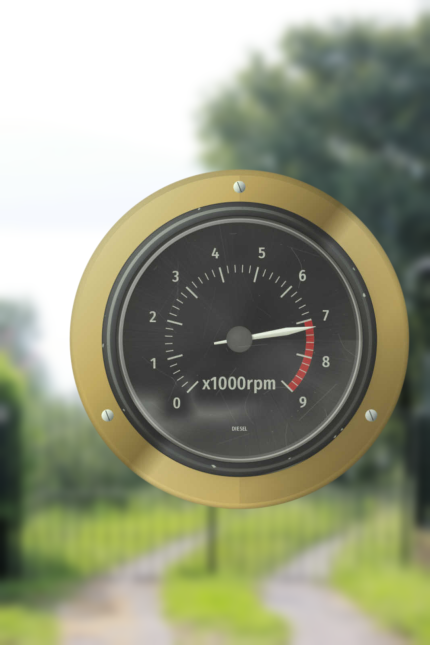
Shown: 7200
